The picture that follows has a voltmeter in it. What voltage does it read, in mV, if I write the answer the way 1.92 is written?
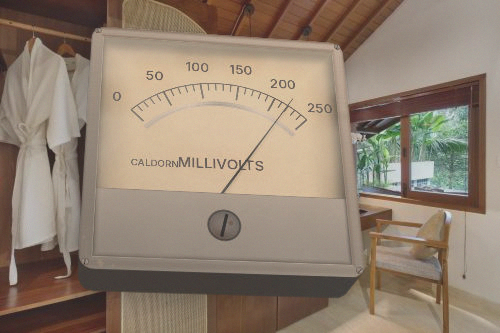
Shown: 220
